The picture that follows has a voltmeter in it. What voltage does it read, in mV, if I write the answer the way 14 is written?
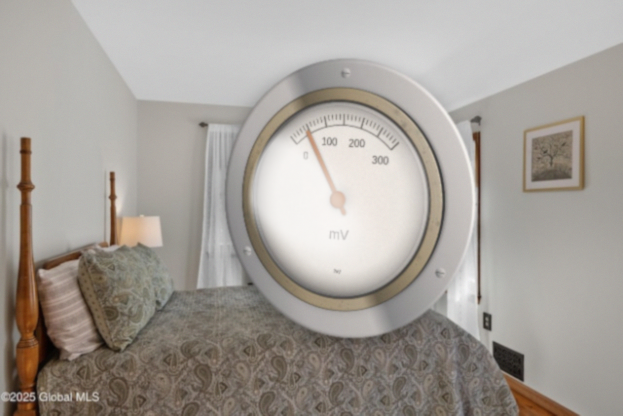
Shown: 50
